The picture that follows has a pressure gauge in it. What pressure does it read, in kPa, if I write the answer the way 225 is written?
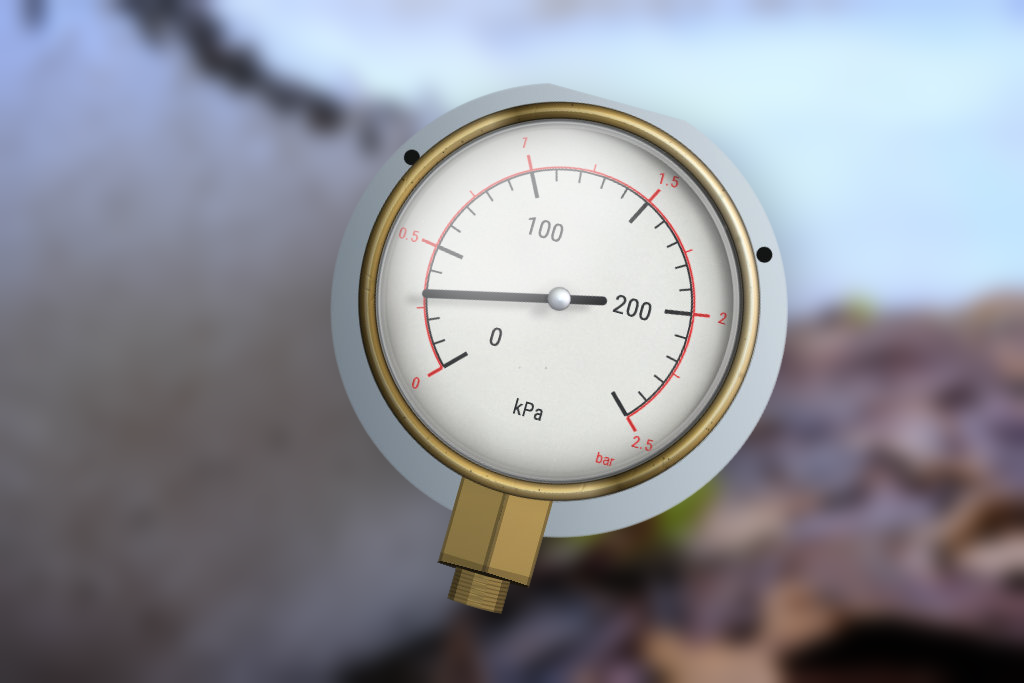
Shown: 30
